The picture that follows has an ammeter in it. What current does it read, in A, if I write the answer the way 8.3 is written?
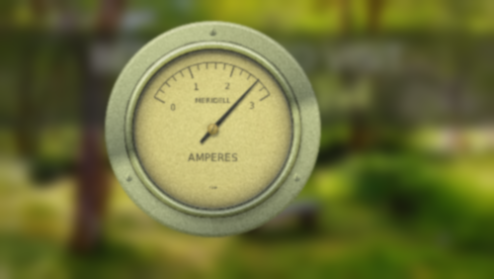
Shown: 2.6
